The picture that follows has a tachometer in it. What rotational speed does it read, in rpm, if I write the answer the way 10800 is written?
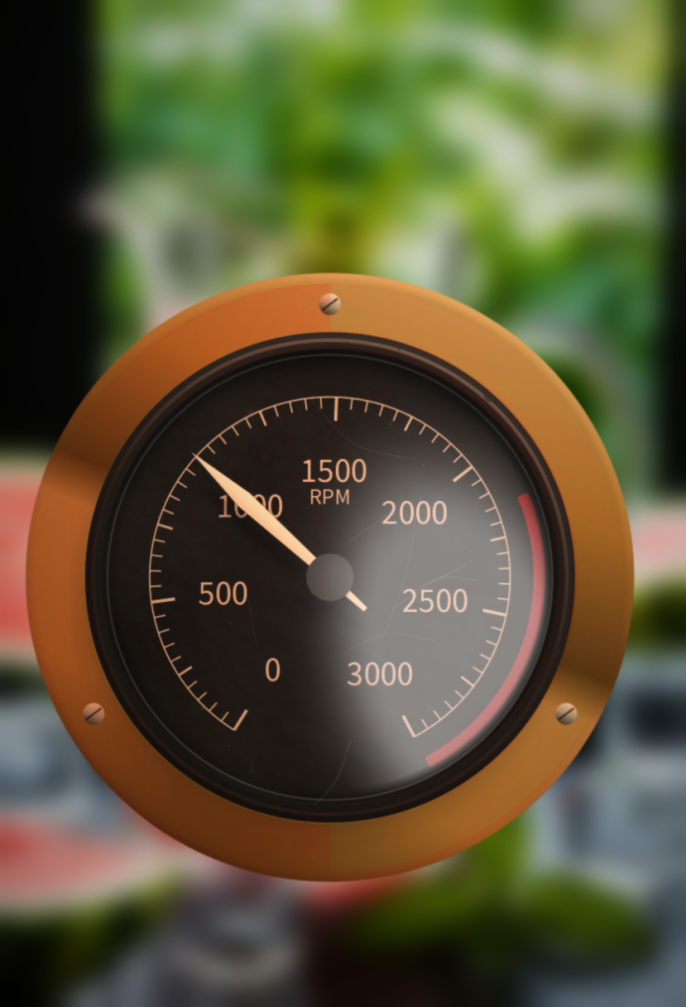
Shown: 1000
